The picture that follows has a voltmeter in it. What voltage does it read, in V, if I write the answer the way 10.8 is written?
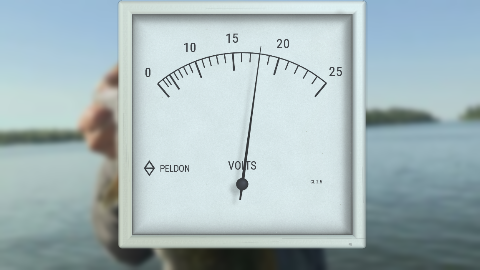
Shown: 18
